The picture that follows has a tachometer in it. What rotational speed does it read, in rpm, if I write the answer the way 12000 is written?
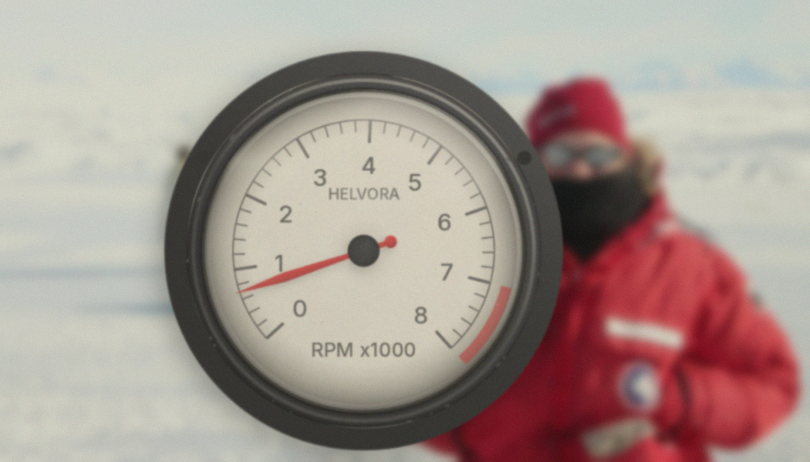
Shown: 700
